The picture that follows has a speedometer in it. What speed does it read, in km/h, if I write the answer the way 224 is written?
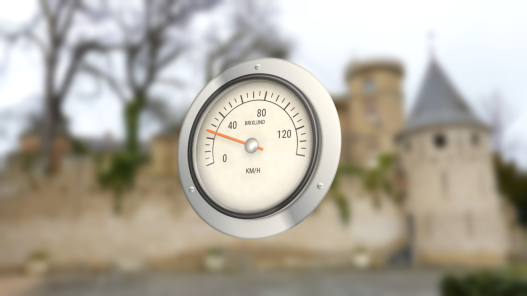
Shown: 25
